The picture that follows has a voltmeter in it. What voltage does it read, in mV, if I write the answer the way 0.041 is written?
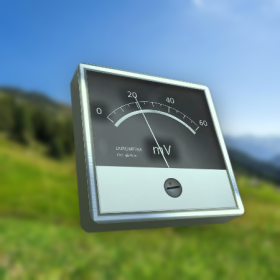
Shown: 20
